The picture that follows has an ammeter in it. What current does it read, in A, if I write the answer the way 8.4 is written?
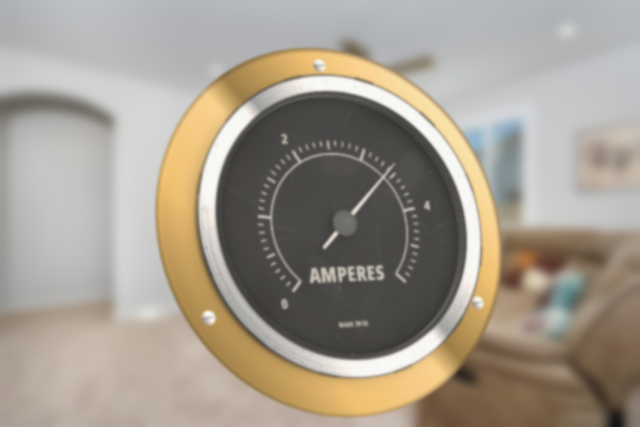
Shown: 3.4
